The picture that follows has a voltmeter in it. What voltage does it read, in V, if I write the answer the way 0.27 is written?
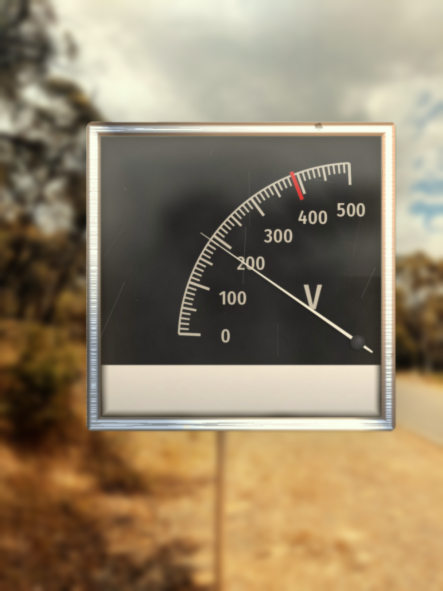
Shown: 190
